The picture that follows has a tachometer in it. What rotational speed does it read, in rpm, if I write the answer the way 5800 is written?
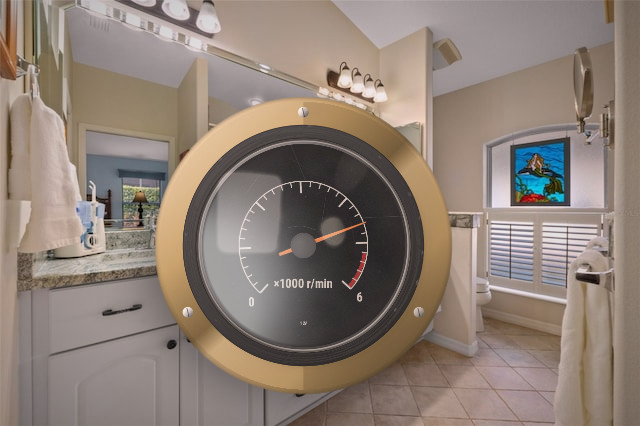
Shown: 4600
